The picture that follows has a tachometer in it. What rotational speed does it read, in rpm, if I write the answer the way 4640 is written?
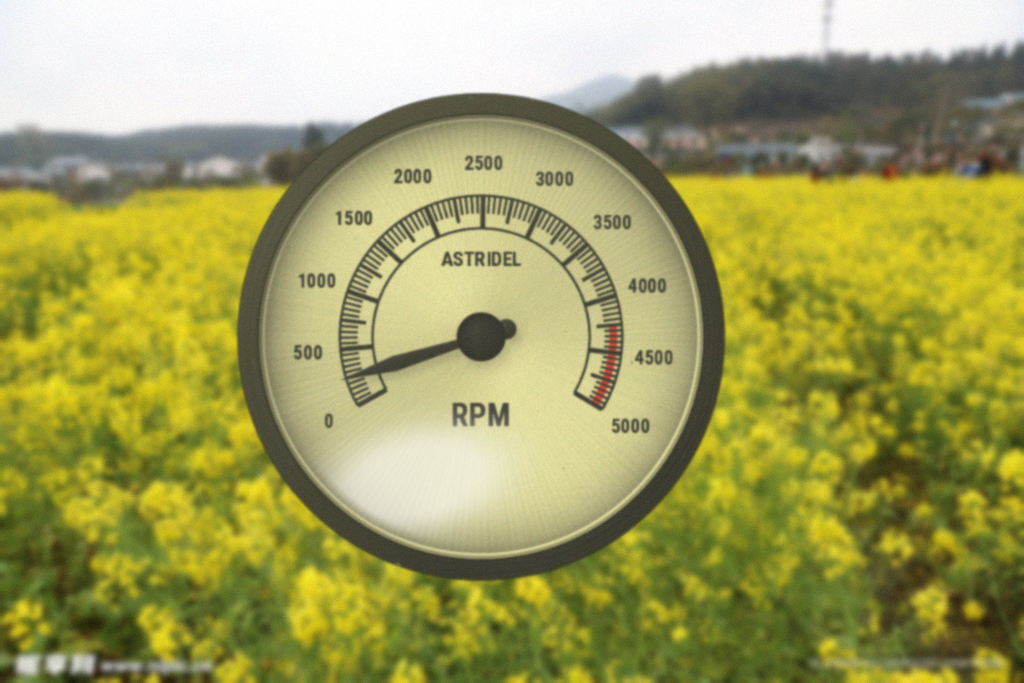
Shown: 250
